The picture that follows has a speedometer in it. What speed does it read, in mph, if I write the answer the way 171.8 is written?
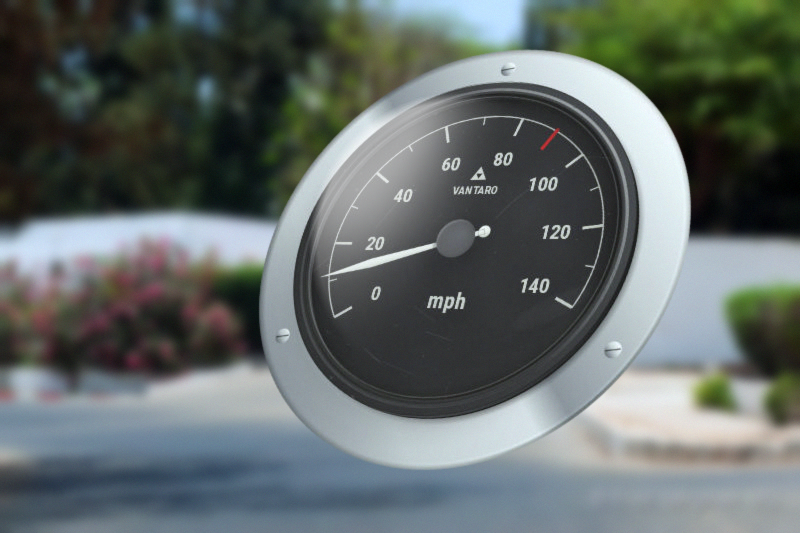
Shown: 10
